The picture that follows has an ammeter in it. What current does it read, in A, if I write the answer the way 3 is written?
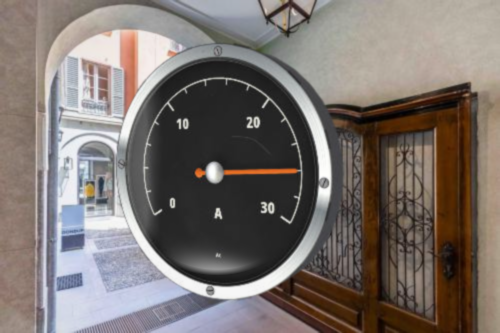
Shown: 26
